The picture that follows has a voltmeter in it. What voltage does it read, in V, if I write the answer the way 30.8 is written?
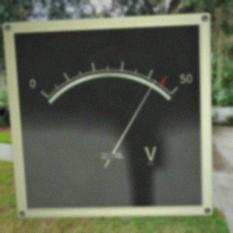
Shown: 42.5
